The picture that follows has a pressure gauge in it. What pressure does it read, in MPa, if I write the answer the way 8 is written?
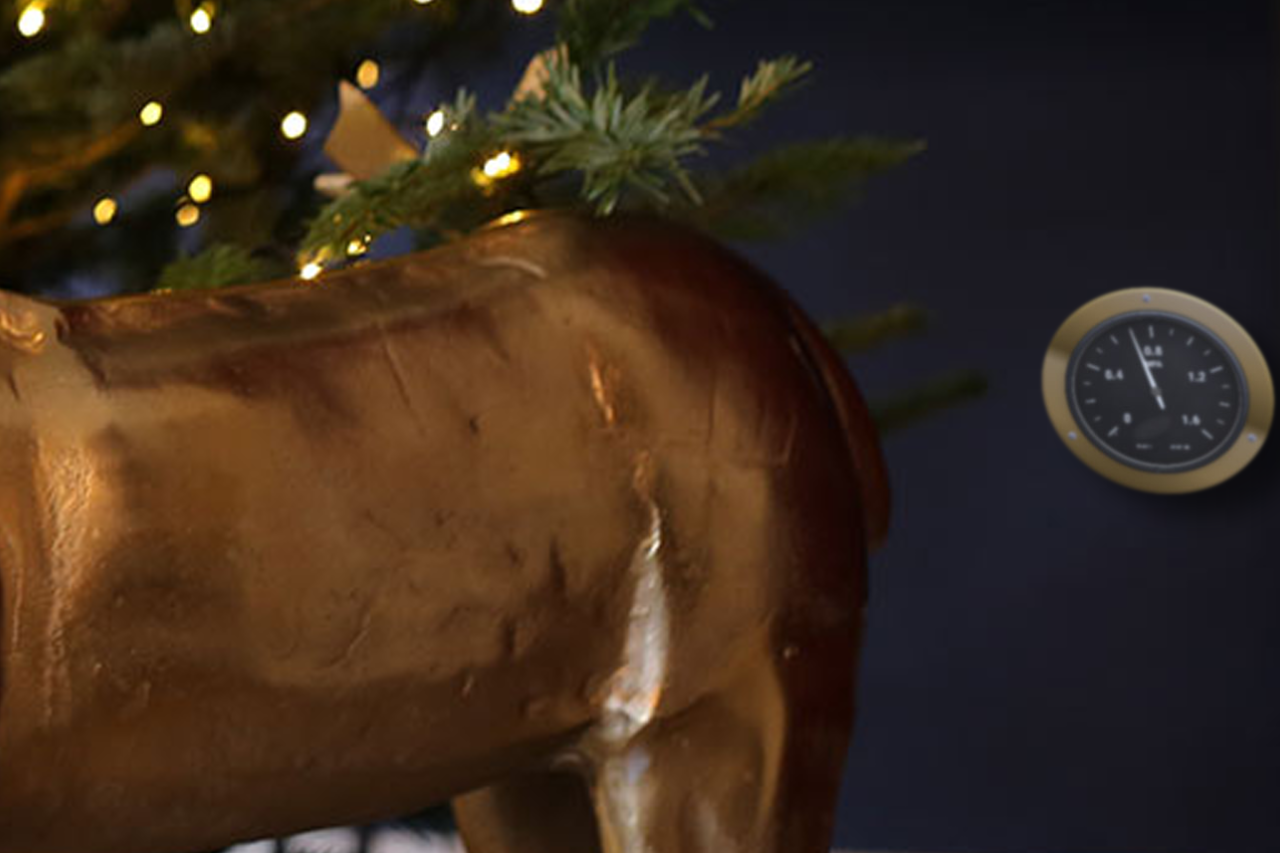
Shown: 0.7
